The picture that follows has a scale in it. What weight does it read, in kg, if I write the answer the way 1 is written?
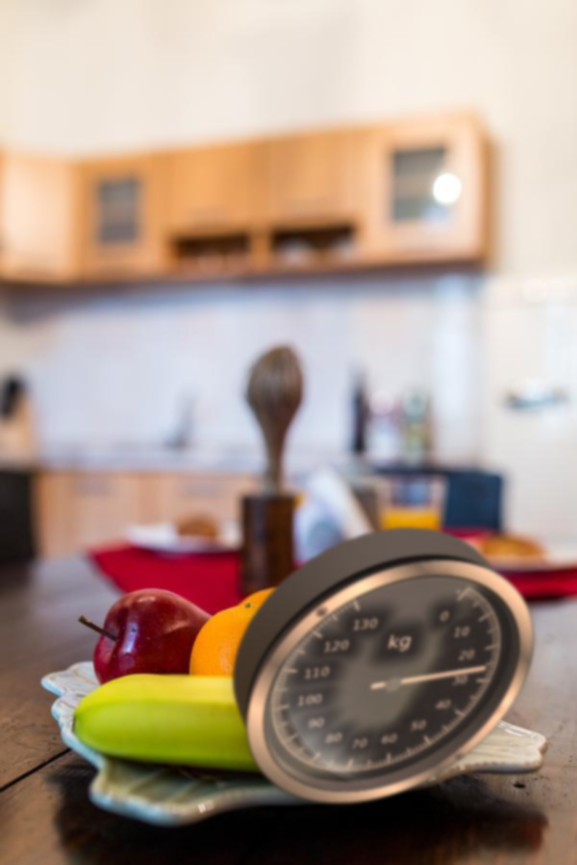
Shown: 25
